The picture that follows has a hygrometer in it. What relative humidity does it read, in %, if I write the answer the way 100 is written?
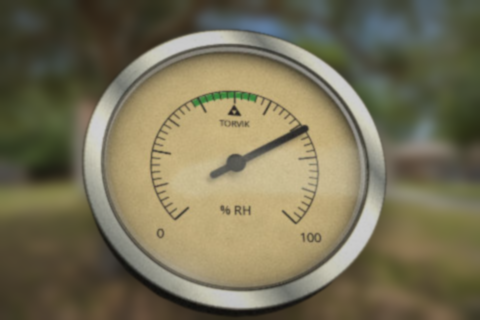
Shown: 72
